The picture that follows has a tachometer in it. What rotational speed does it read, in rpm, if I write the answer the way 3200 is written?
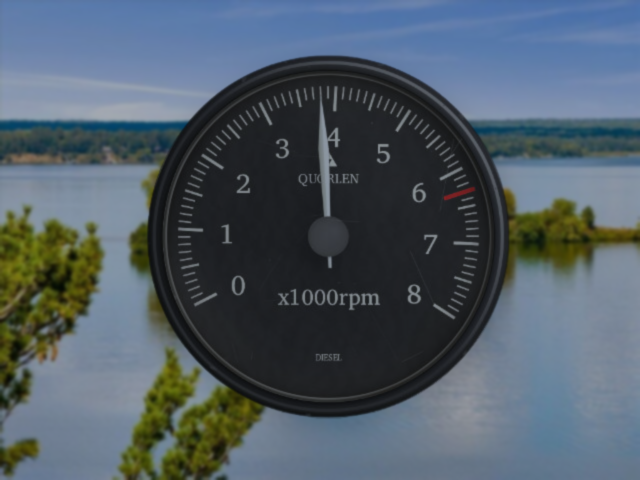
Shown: 3800
